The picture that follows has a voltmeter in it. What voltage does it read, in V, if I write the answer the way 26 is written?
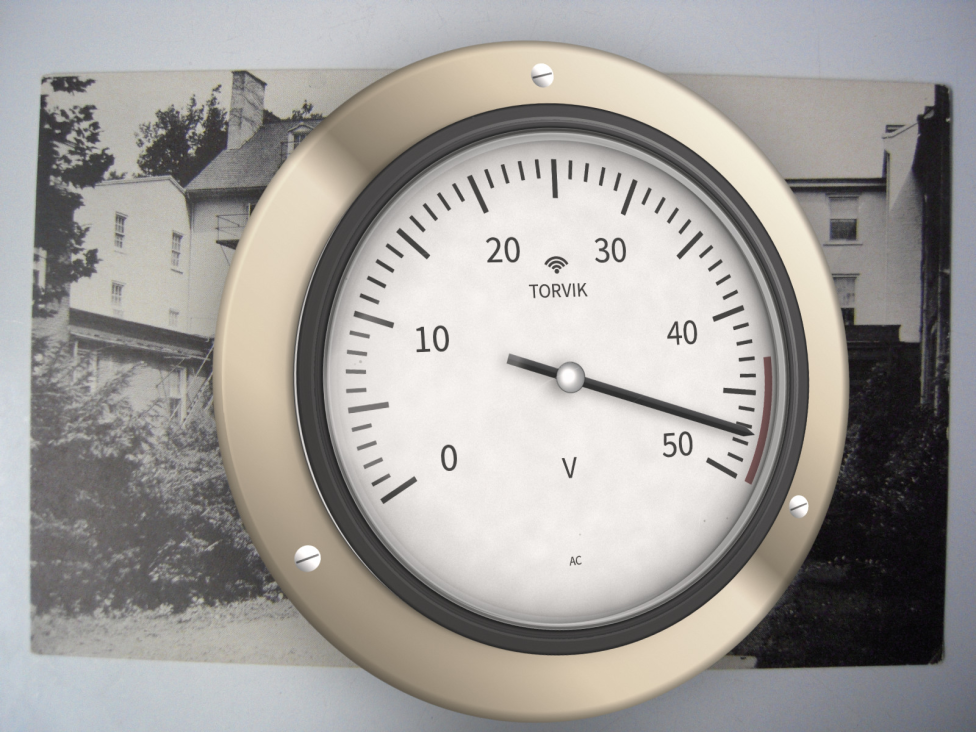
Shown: 47.5
